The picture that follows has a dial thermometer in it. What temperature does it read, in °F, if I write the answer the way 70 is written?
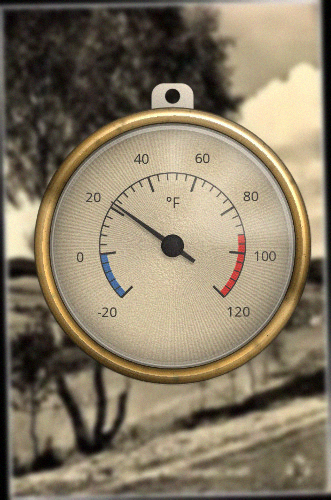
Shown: 22
